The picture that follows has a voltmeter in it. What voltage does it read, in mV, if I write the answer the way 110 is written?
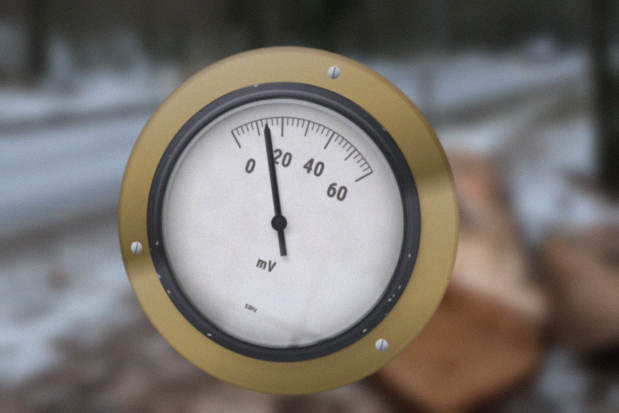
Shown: 14
